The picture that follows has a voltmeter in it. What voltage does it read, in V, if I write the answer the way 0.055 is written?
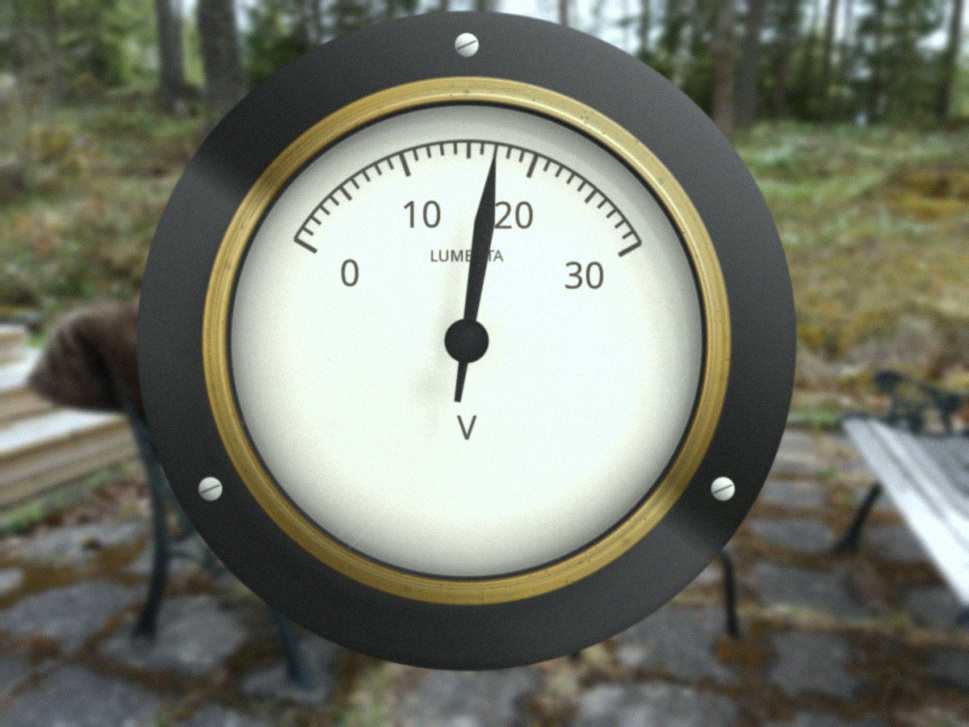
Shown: 17
